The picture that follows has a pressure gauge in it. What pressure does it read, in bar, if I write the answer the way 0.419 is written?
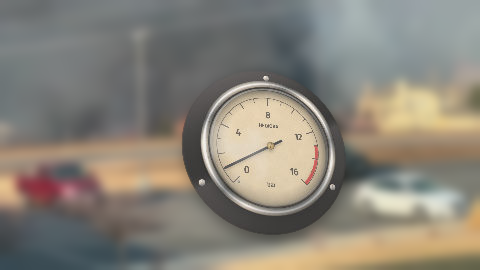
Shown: 1
